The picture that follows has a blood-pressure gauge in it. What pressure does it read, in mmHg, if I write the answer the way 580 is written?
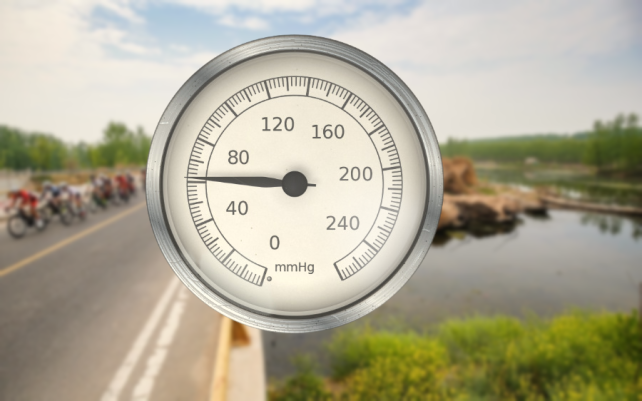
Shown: 62
